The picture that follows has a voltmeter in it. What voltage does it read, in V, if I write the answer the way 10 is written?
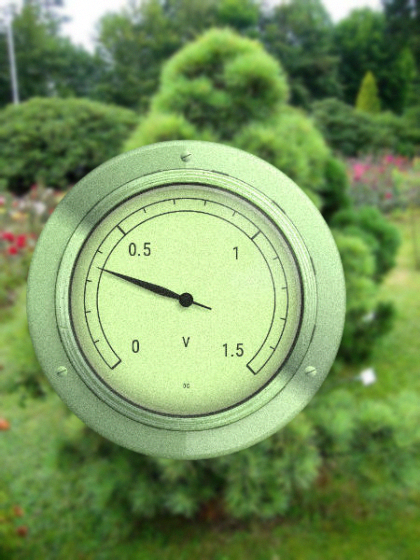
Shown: 0.35
